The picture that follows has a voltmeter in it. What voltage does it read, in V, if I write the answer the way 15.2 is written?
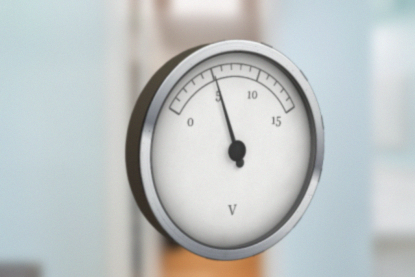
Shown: 5
